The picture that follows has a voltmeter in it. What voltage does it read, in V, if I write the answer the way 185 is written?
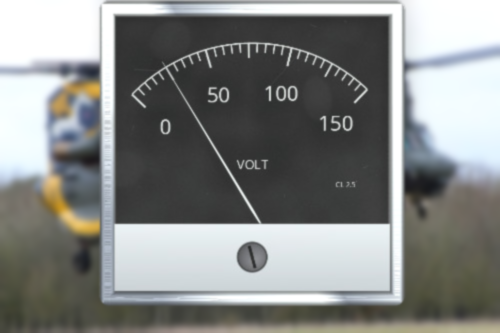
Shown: 25
